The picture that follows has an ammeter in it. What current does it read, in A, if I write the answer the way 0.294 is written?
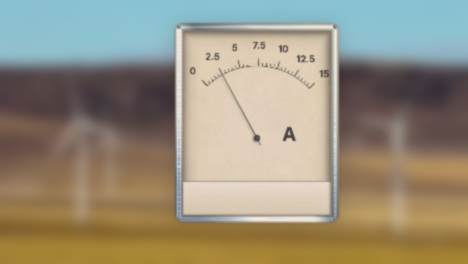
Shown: 2.5
